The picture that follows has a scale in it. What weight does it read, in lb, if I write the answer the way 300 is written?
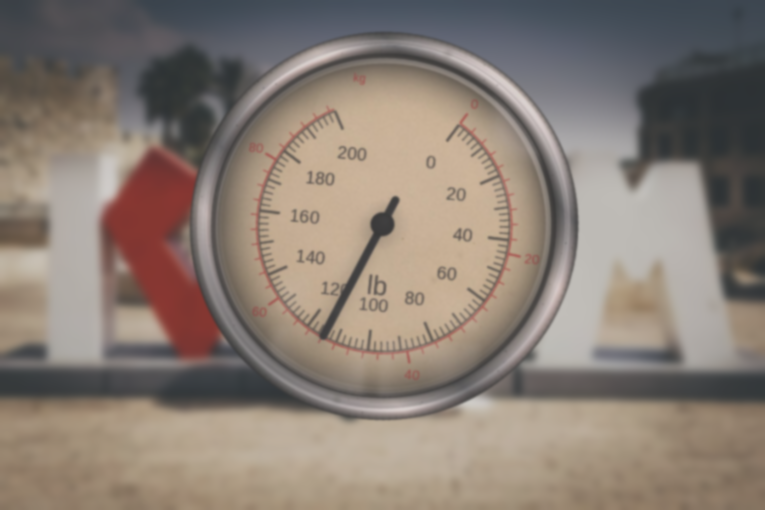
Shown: 114
